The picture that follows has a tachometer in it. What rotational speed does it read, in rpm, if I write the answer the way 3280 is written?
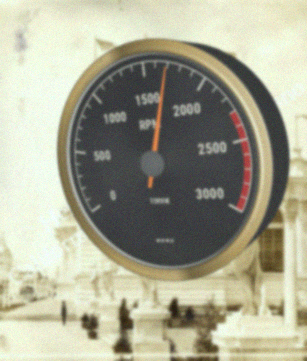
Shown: 1700
